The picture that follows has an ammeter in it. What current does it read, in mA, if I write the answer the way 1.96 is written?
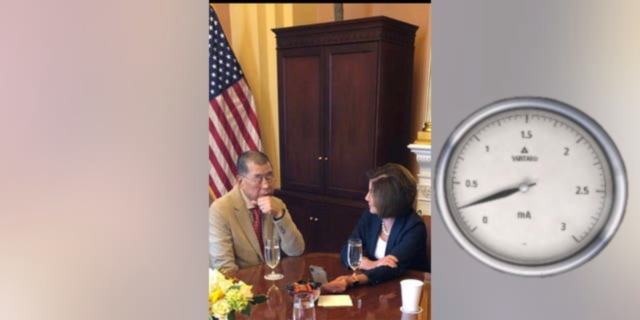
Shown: 0.25
